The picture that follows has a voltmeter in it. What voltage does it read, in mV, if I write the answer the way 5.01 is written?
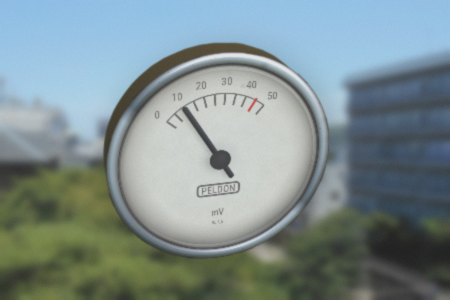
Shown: 10
